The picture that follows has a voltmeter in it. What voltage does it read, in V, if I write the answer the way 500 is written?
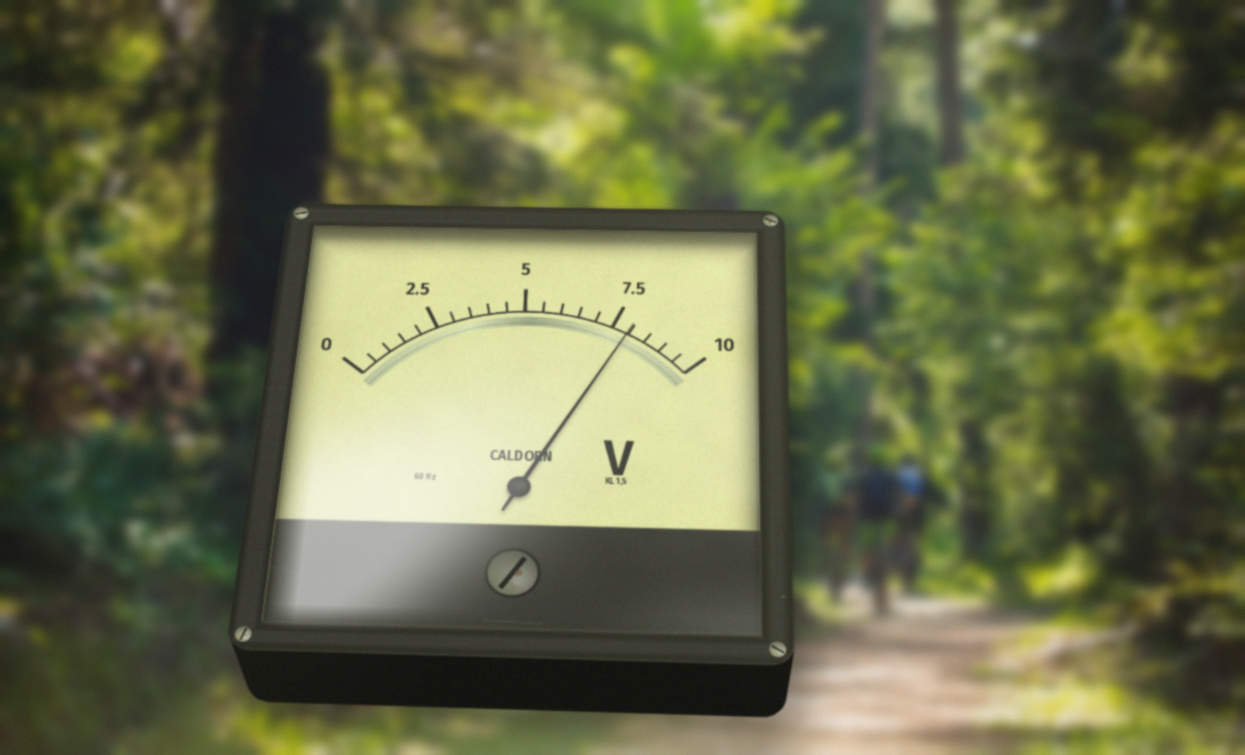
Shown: 8
